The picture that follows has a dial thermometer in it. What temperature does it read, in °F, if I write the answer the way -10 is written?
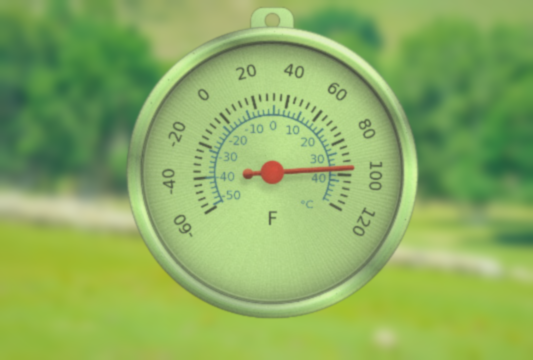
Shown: 96
